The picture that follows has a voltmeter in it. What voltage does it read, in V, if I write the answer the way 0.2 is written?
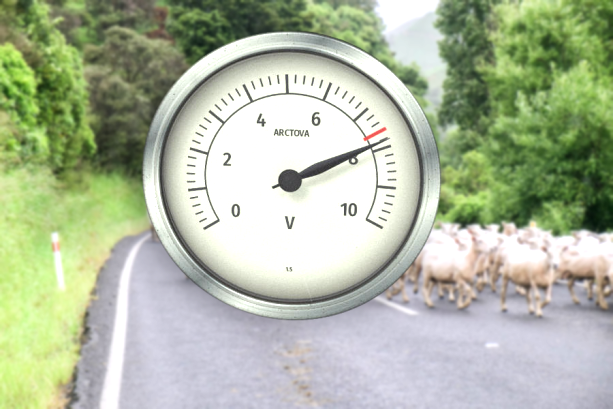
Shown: 7.8
